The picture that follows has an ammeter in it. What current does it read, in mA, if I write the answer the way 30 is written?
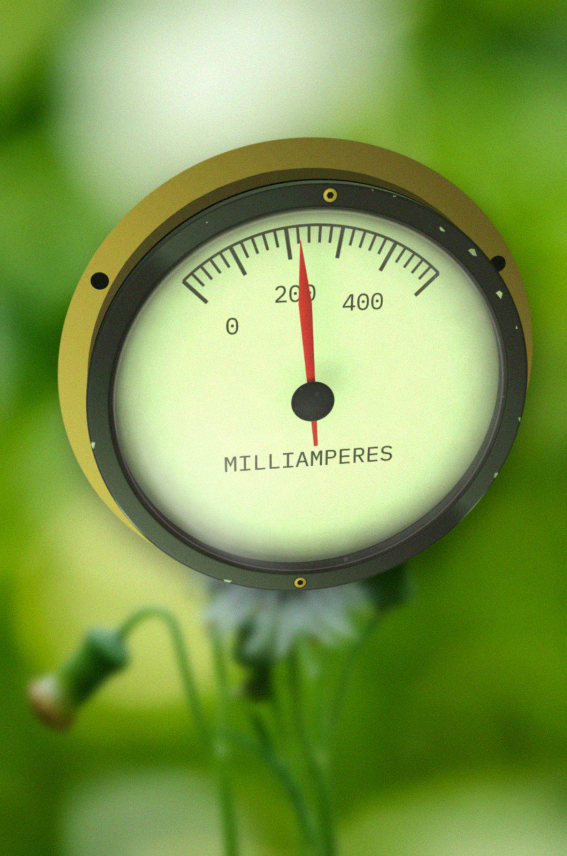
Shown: 220
